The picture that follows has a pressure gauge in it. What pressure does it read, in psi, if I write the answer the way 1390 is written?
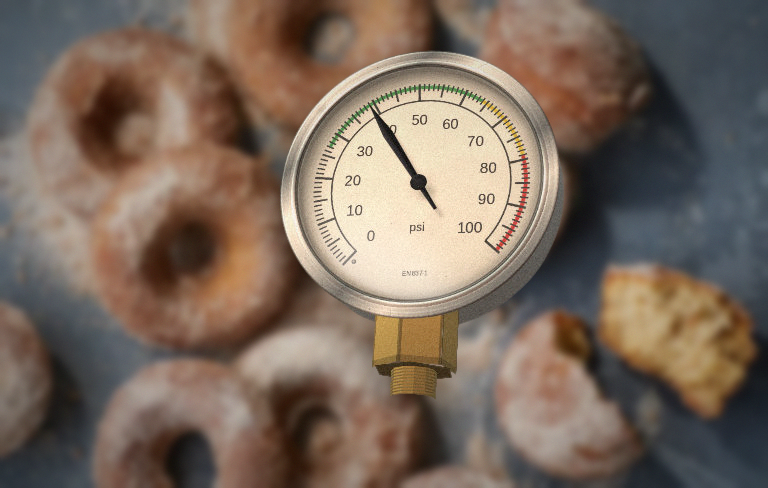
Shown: 39
